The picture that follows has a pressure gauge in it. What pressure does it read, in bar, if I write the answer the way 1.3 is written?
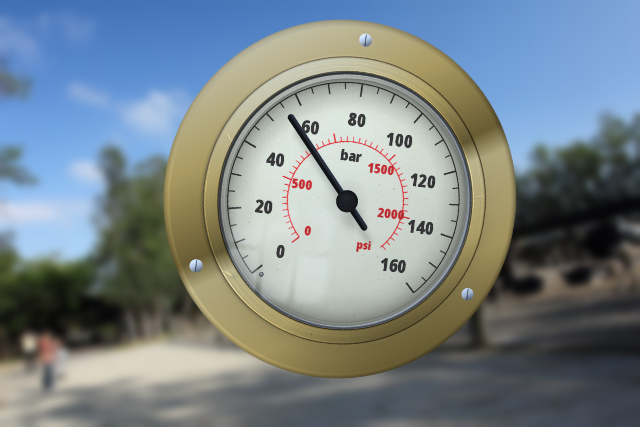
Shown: 55
